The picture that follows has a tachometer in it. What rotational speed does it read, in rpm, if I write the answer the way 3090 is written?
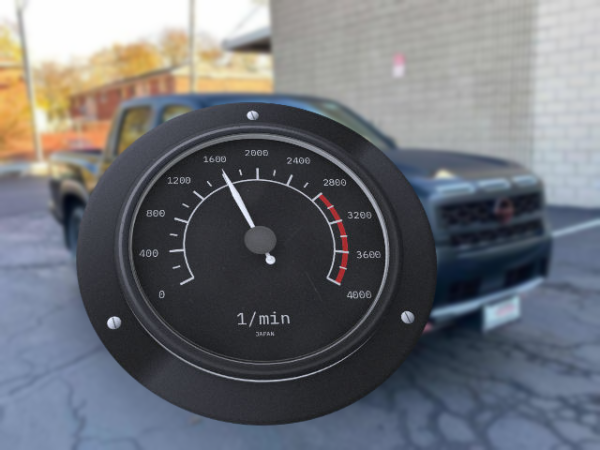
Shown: 1600
